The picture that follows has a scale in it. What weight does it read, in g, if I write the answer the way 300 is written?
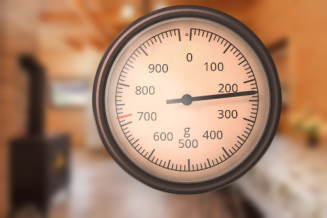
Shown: 230
